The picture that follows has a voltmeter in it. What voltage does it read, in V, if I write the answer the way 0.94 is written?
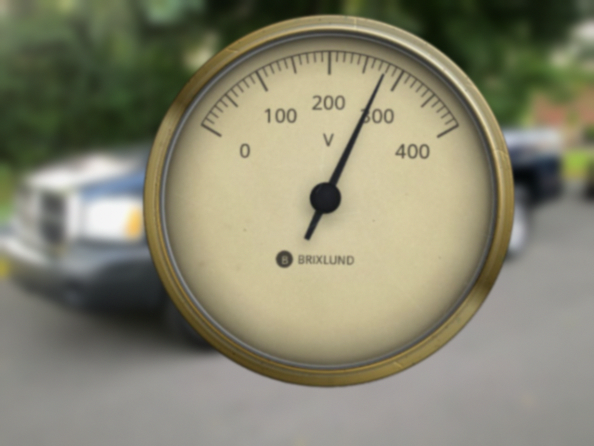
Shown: 280
